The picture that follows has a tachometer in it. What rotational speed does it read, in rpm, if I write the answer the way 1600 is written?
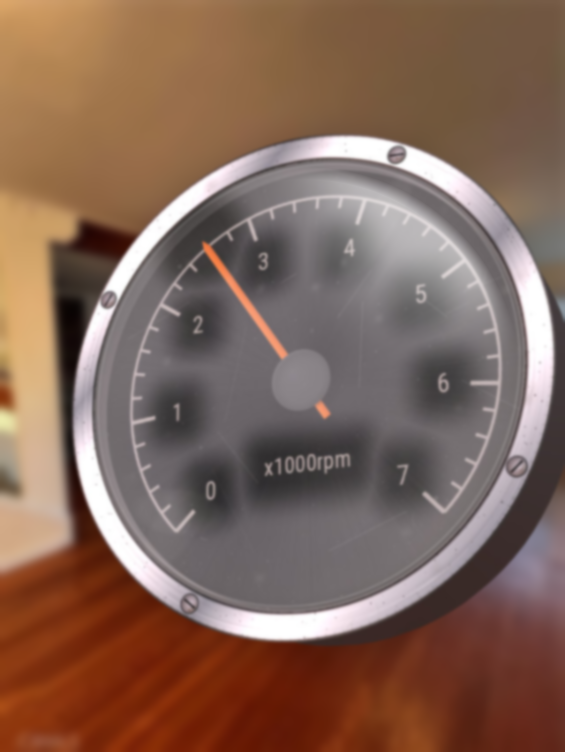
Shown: 2600
